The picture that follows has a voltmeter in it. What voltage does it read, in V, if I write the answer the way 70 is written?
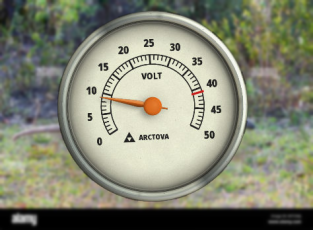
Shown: 9
